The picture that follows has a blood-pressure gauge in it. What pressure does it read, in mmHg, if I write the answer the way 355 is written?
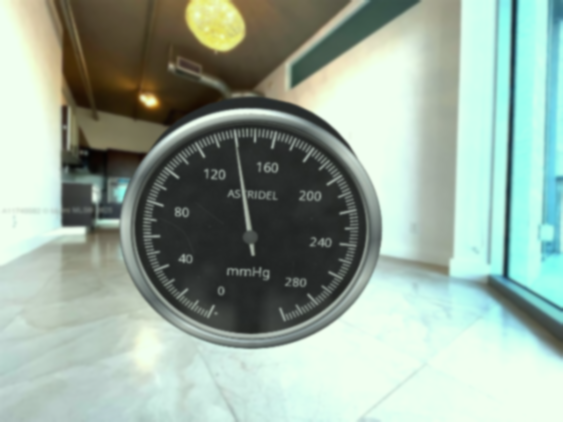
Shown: 140
